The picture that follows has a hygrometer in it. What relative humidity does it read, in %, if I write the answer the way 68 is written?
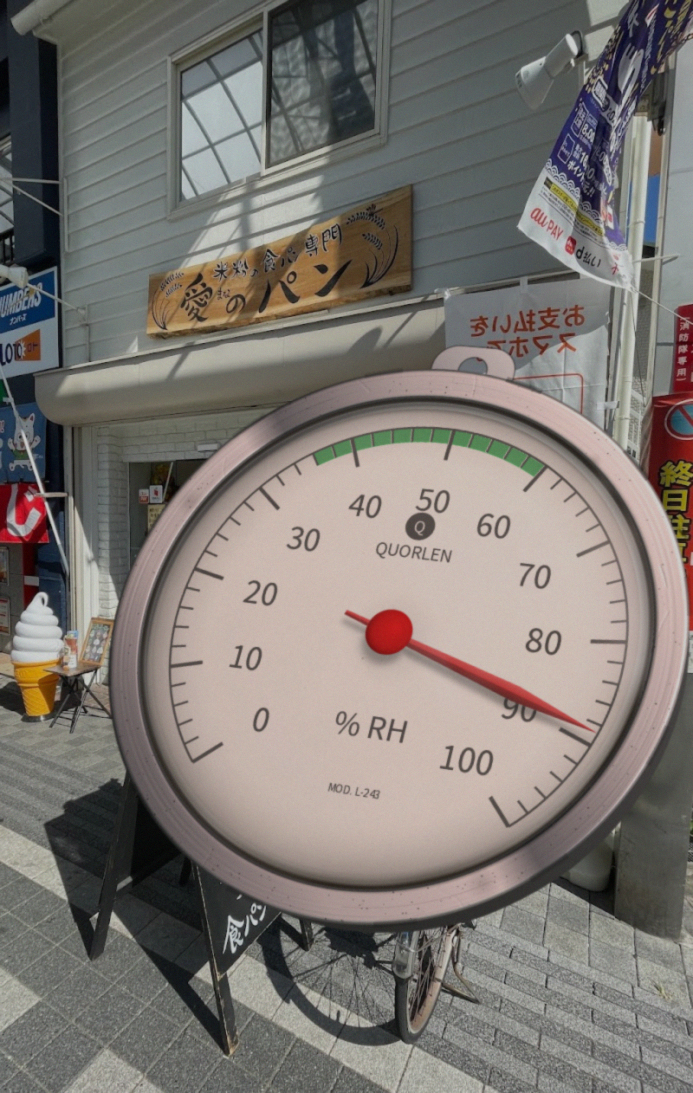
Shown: 89
